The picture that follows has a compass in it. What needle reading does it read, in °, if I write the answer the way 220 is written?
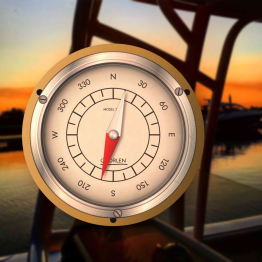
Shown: 195
